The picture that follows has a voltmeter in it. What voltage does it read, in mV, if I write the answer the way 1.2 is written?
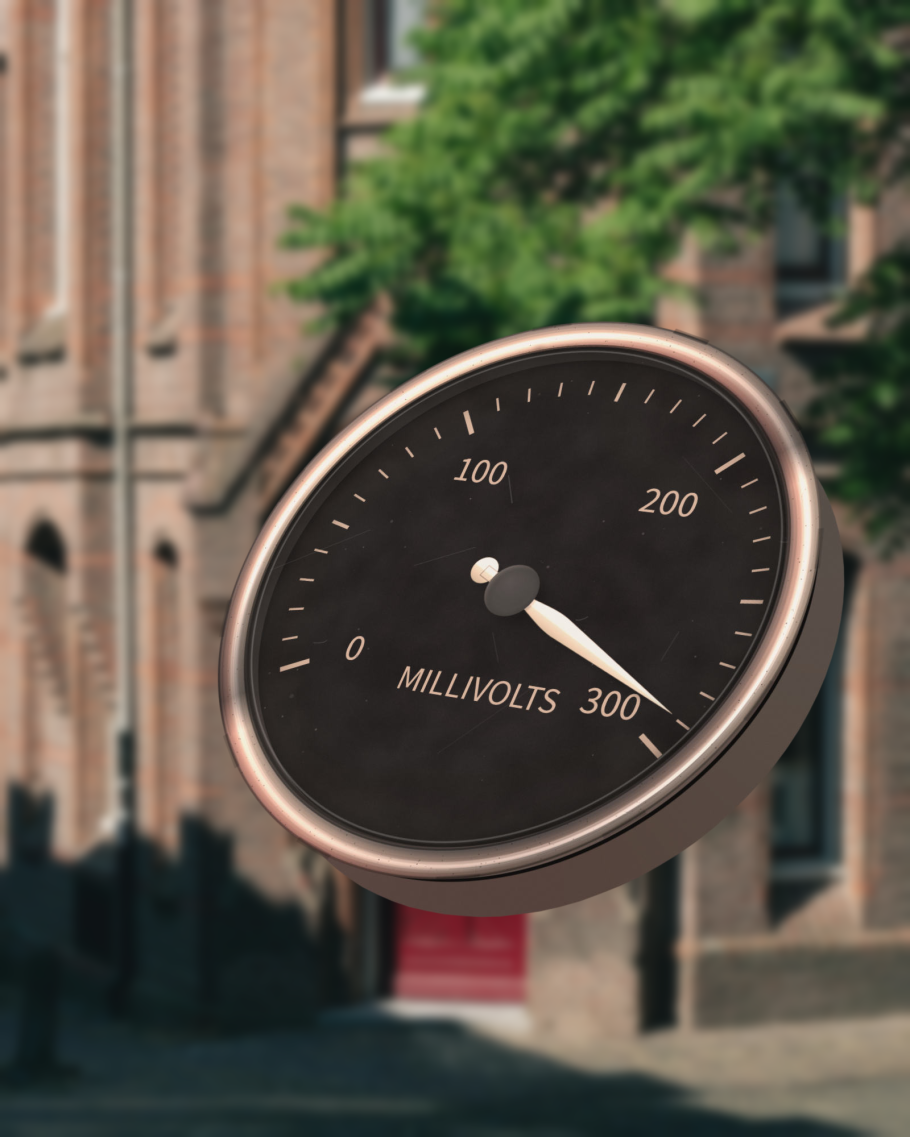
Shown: 290
